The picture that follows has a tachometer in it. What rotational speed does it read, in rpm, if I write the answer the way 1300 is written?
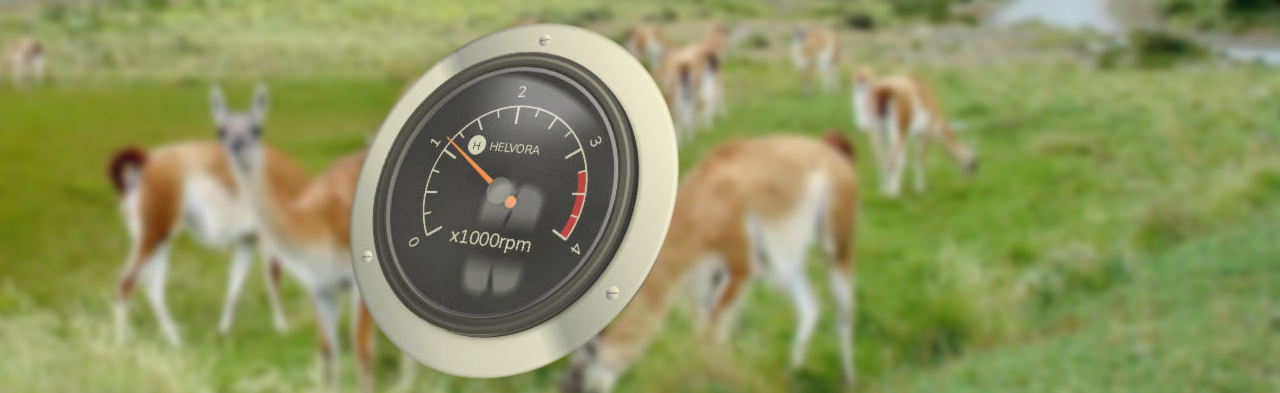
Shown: 1125
